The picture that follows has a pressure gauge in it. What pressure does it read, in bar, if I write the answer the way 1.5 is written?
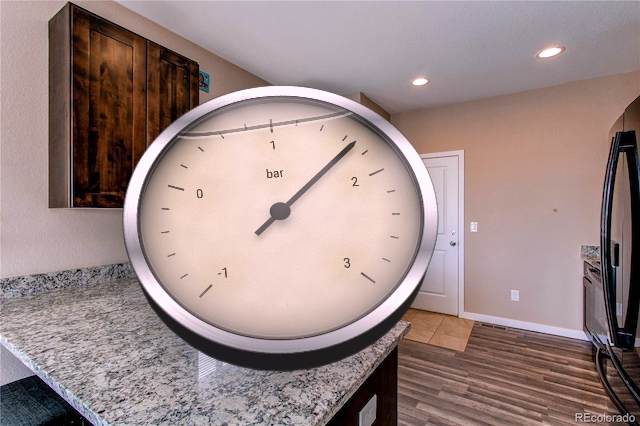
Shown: 1.7
